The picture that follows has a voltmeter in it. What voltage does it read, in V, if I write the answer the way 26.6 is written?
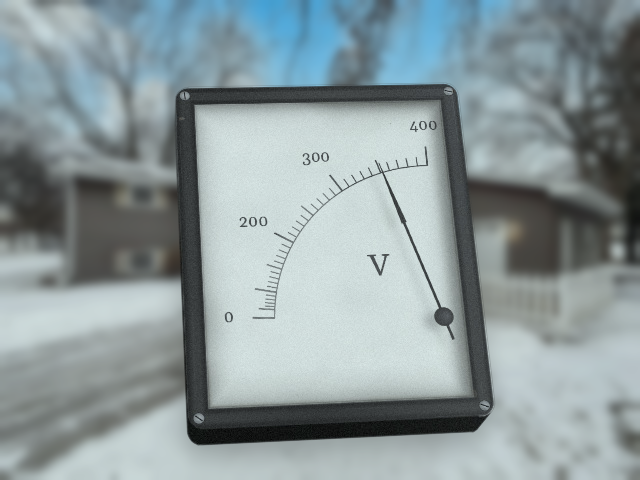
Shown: 350
